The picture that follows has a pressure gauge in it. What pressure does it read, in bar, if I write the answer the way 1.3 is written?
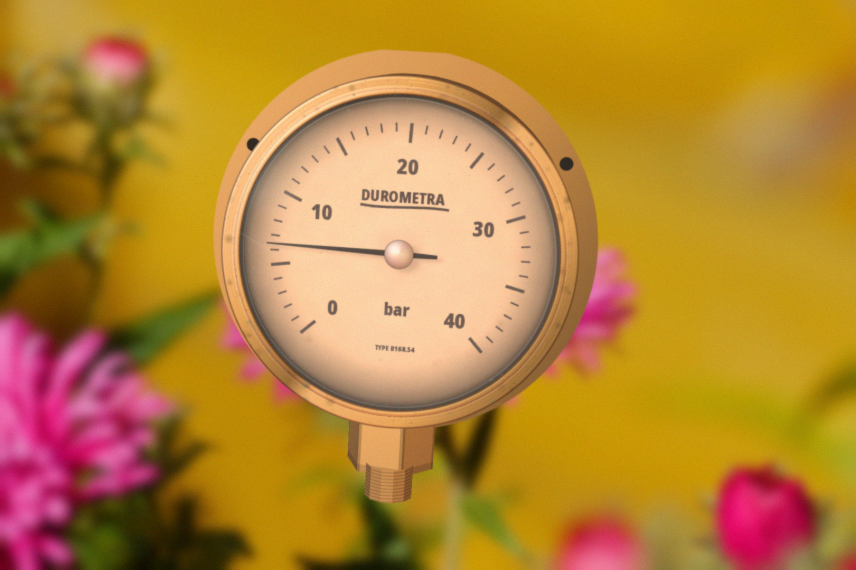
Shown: 6.5
